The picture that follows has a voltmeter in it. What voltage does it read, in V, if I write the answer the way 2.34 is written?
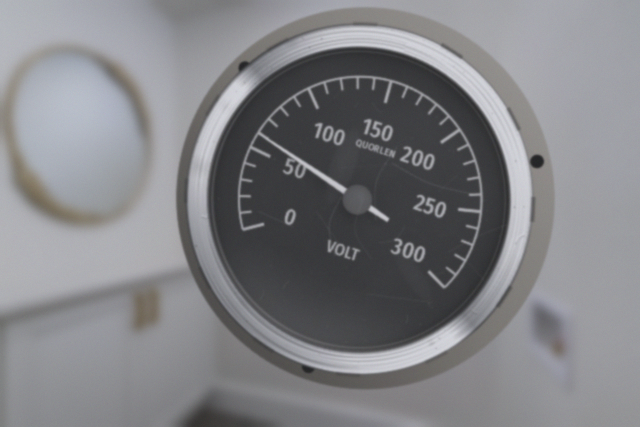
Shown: 60
